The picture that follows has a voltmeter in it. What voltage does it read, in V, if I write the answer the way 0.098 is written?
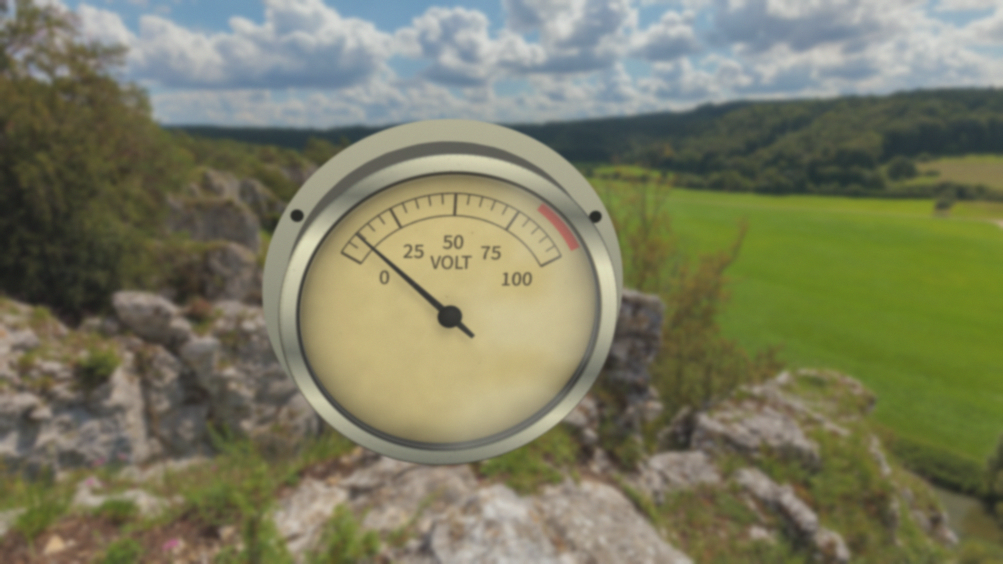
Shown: 10
